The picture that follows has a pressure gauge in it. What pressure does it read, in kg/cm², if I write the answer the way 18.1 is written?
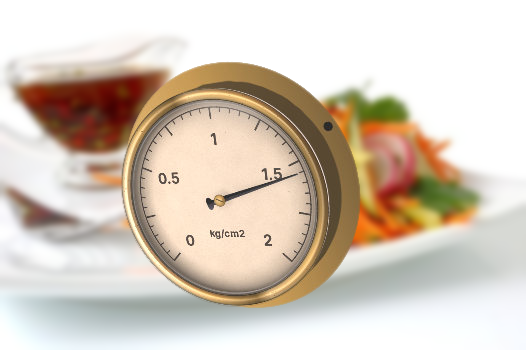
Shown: 1.55
